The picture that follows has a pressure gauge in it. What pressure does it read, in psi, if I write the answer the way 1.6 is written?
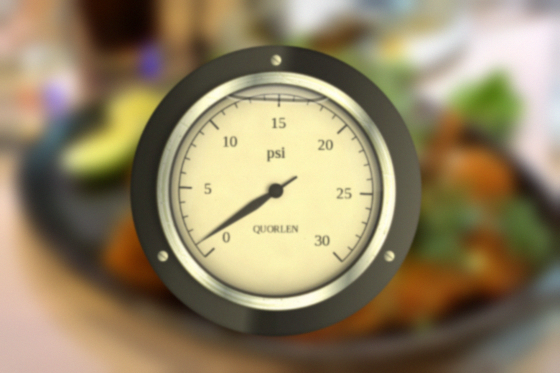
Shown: 1
